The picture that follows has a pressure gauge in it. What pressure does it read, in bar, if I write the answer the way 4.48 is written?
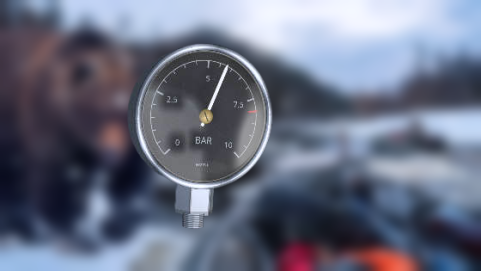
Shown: 5.75
